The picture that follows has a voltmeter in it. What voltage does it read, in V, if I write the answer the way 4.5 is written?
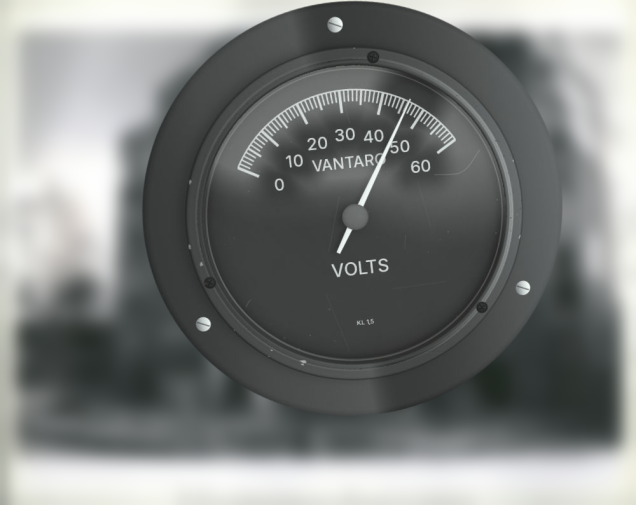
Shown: 46
